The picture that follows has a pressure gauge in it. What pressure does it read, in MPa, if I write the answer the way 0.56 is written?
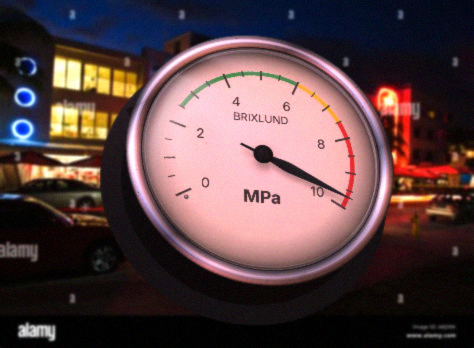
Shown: 9.75
